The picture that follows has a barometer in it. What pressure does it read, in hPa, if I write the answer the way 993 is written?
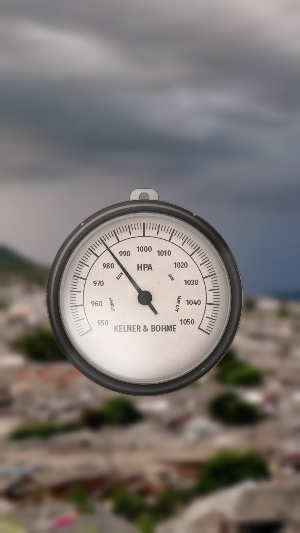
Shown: 985
